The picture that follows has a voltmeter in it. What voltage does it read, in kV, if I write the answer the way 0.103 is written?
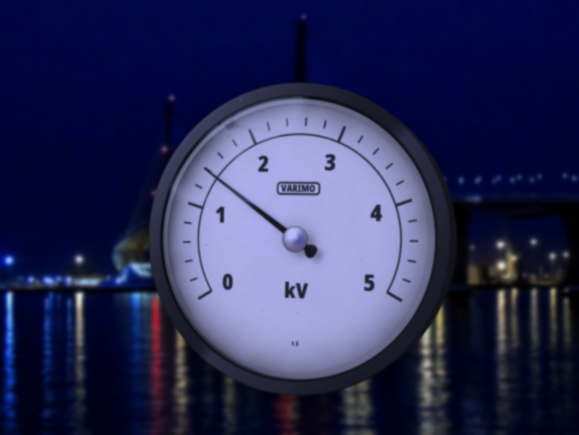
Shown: 1.4
